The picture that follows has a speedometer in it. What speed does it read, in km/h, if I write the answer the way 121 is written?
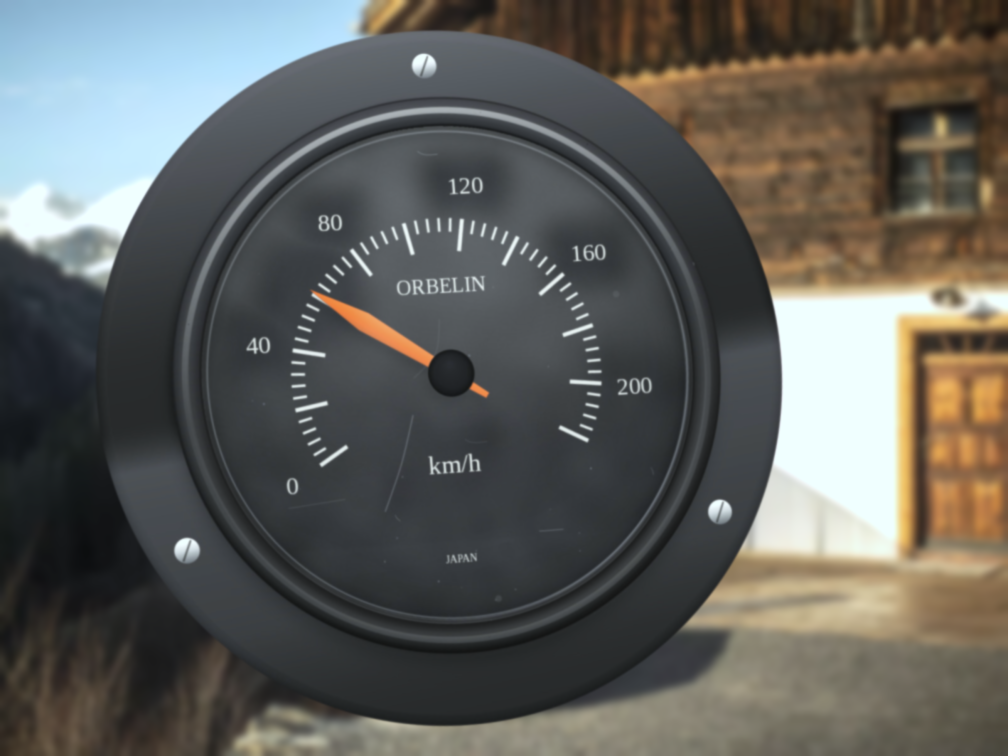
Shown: 60
